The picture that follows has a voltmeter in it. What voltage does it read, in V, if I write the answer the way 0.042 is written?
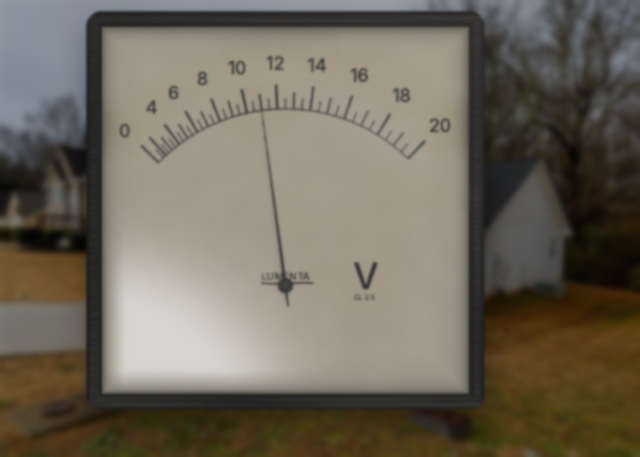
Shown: 11
